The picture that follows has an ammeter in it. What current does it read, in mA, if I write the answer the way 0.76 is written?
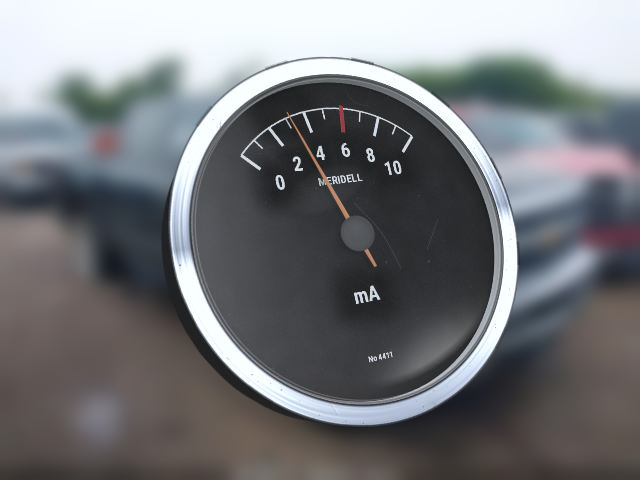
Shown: 3
